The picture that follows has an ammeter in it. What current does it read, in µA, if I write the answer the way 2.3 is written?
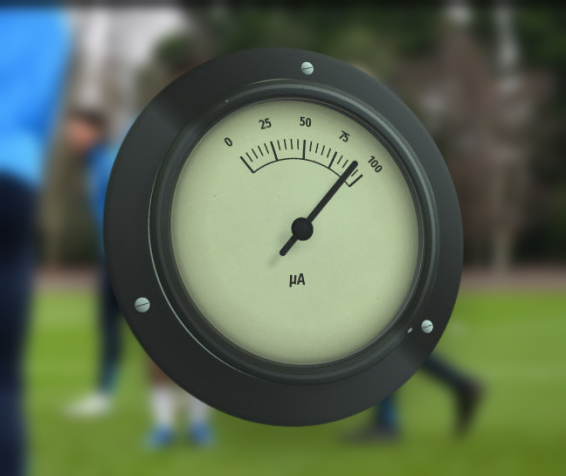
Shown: 90
